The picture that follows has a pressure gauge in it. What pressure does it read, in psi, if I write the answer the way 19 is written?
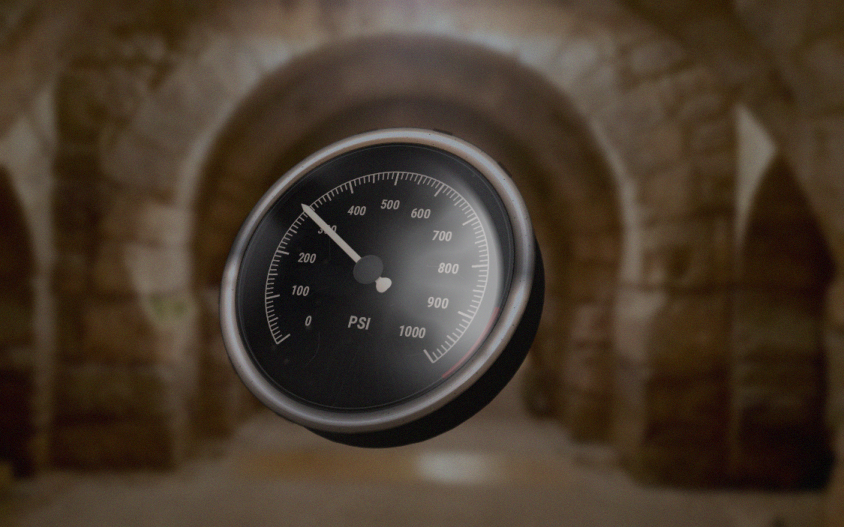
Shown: 300
